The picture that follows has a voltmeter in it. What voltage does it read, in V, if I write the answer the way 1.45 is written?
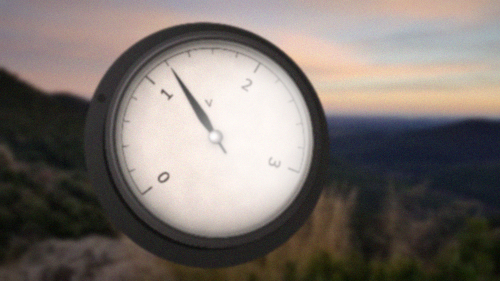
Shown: 1.2
